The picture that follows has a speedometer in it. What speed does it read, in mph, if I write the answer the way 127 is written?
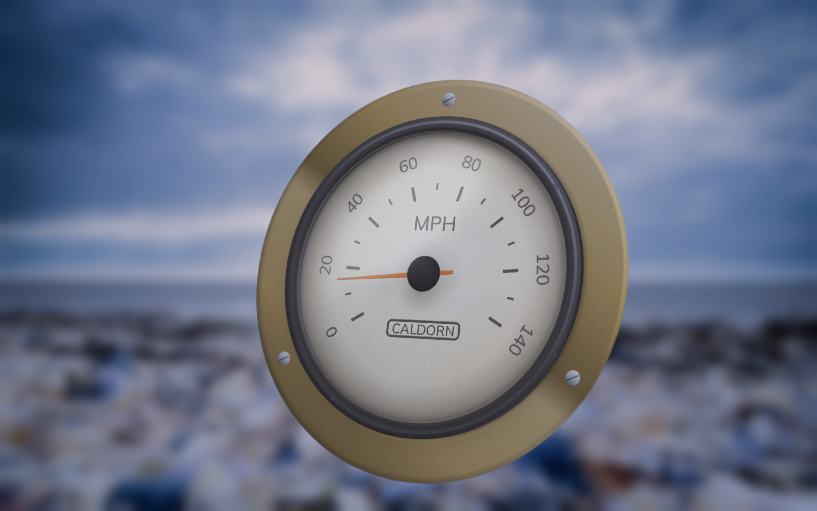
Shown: 15
